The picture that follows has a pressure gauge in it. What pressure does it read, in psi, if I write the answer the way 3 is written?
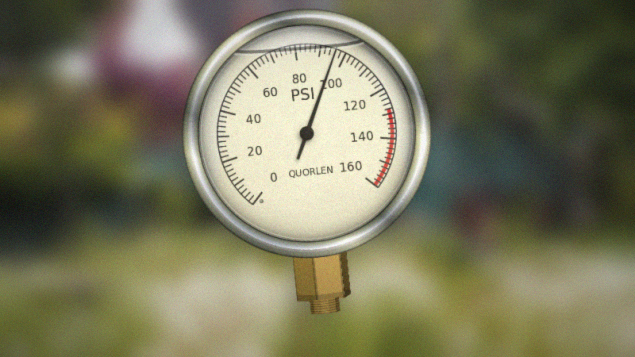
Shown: 96
